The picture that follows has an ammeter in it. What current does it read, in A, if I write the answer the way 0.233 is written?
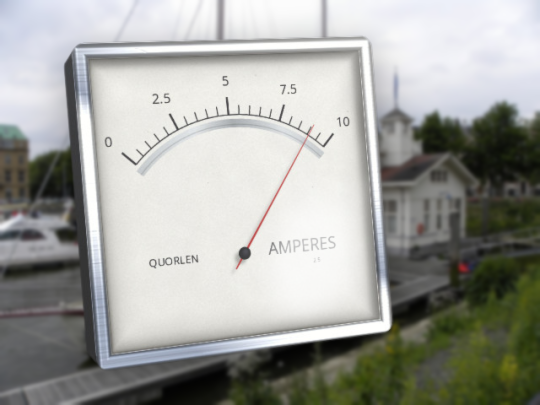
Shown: 9
